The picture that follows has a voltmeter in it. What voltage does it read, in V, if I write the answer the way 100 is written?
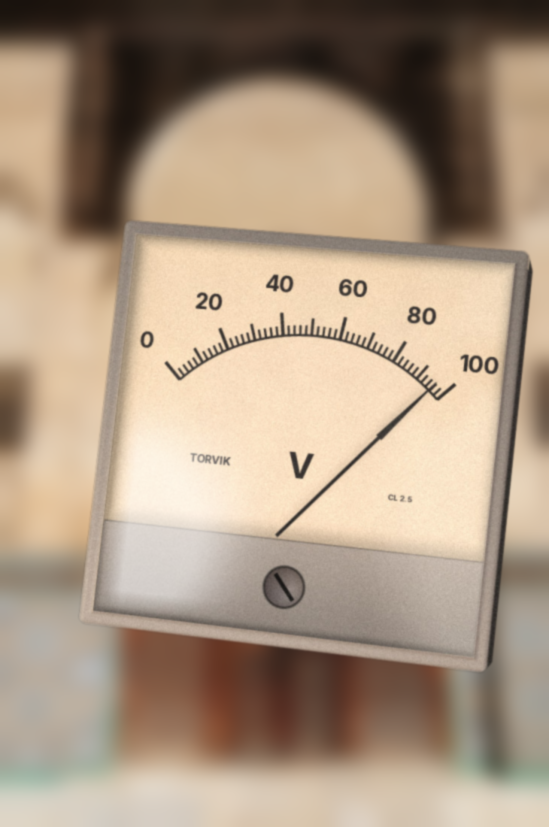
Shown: 96
